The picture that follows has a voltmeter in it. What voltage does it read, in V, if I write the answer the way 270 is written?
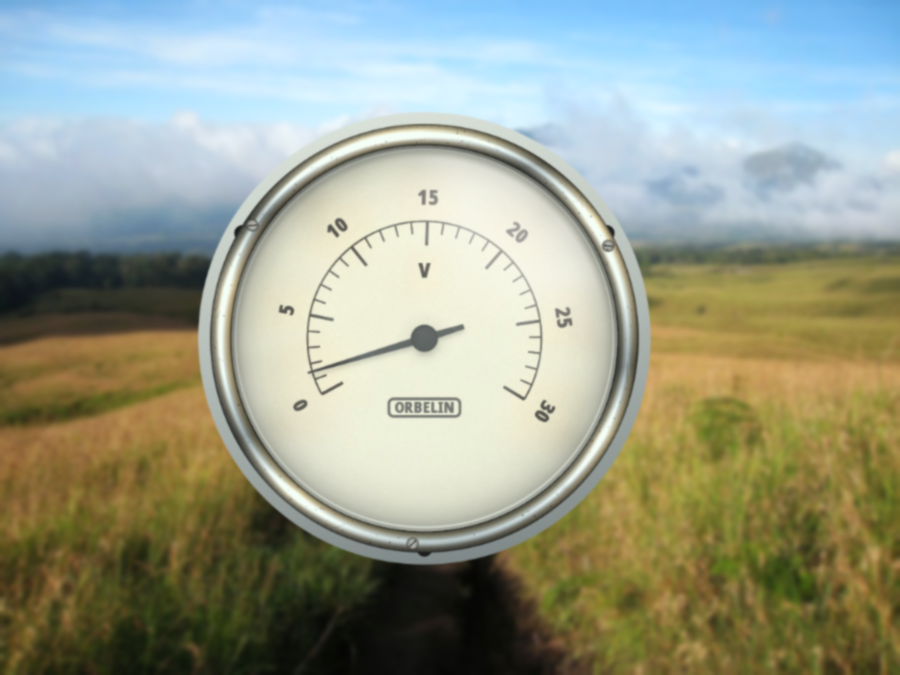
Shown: 1.5
